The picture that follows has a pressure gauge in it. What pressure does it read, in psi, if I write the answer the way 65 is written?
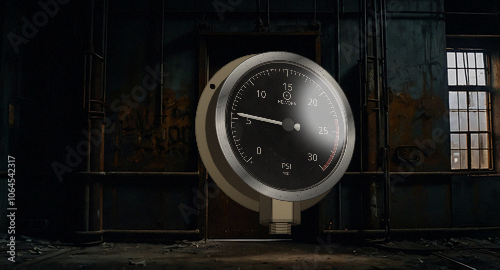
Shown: 5.5
